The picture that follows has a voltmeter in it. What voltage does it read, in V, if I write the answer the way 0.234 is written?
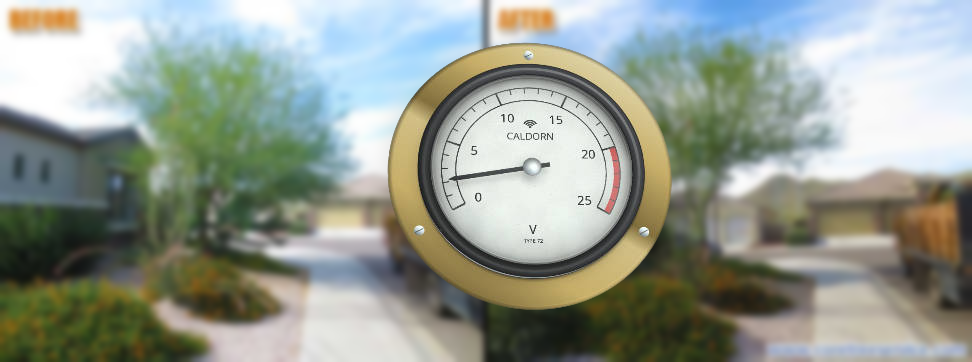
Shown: 2
